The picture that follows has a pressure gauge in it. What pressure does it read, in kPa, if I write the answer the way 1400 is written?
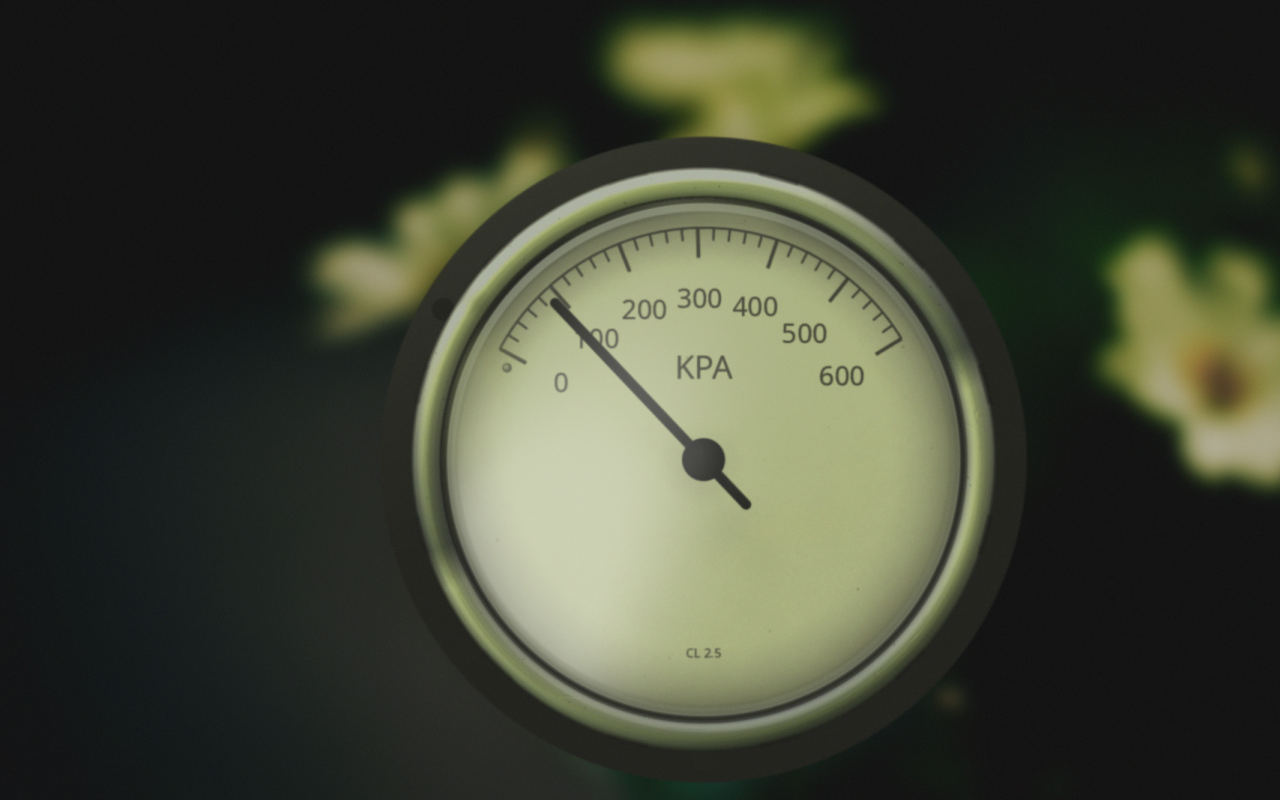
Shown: 90
